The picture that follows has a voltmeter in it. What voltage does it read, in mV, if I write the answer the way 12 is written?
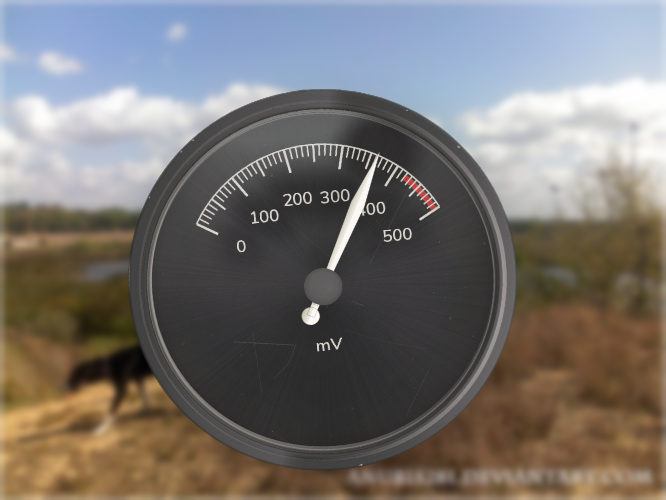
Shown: 360
